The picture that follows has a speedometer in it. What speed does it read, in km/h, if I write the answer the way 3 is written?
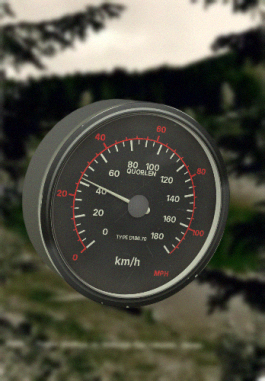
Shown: 42.5
